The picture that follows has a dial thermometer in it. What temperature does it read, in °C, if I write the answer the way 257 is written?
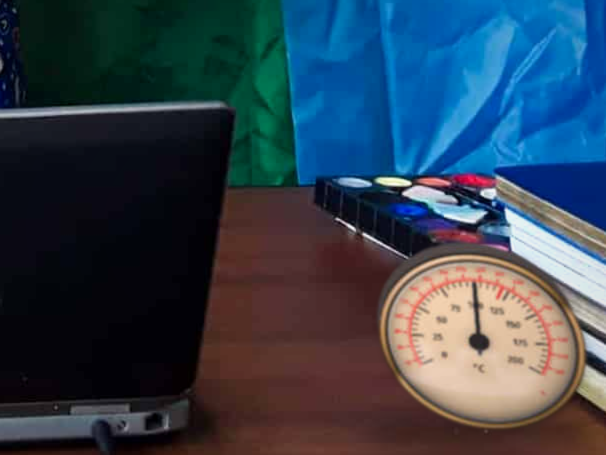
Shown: 100
